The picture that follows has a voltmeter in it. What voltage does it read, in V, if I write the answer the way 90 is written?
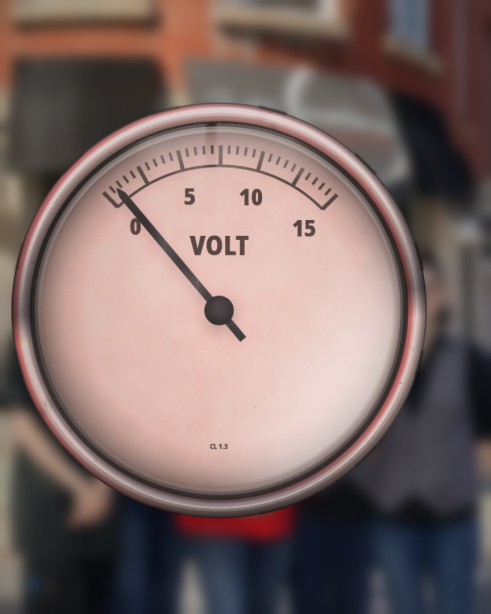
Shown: 0.75
